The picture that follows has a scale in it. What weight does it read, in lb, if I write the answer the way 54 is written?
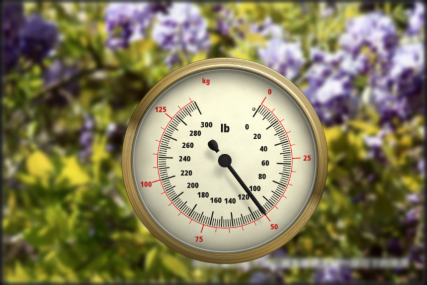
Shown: 110
